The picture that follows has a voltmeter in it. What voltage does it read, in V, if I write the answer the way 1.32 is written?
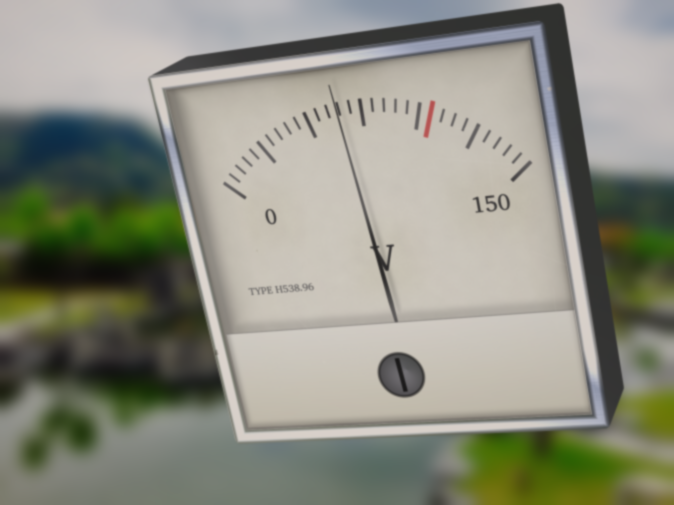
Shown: 65
